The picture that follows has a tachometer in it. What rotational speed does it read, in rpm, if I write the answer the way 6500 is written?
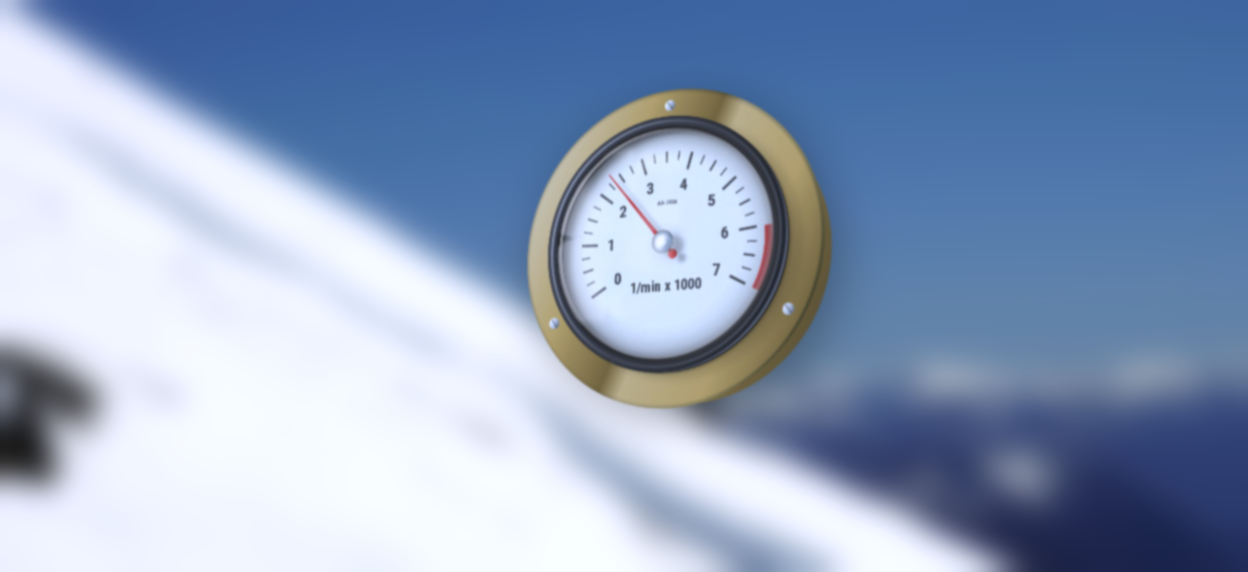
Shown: 2375
